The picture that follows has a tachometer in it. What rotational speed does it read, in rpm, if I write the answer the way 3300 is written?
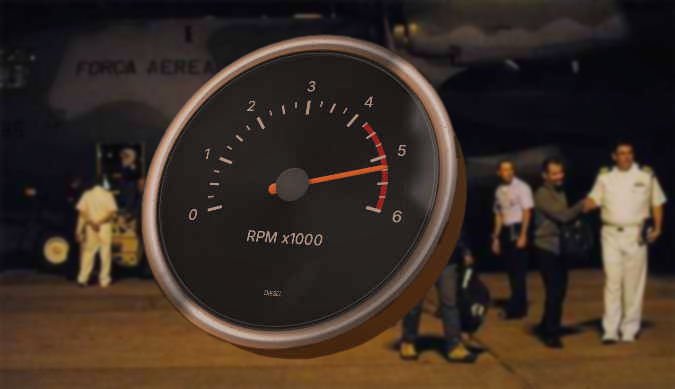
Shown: 5250
